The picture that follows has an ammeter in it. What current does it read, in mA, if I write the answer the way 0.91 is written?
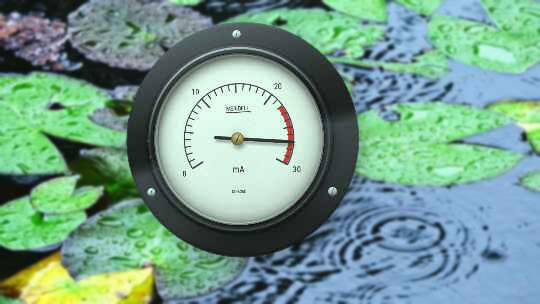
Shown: 27
